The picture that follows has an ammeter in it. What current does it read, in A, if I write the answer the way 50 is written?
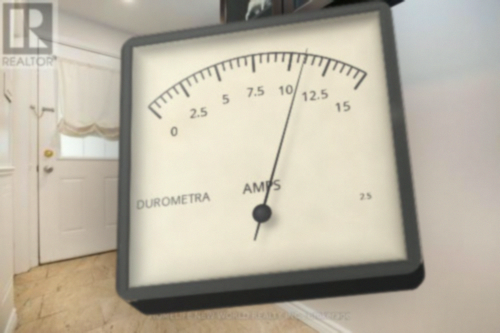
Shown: 11
